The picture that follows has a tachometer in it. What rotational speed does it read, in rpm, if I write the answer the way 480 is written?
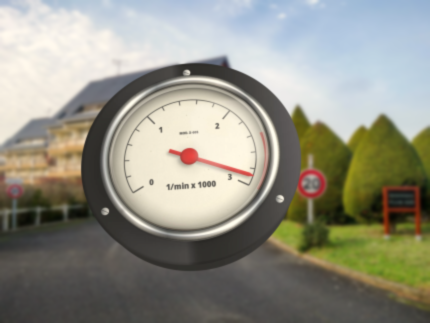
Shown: 2900
